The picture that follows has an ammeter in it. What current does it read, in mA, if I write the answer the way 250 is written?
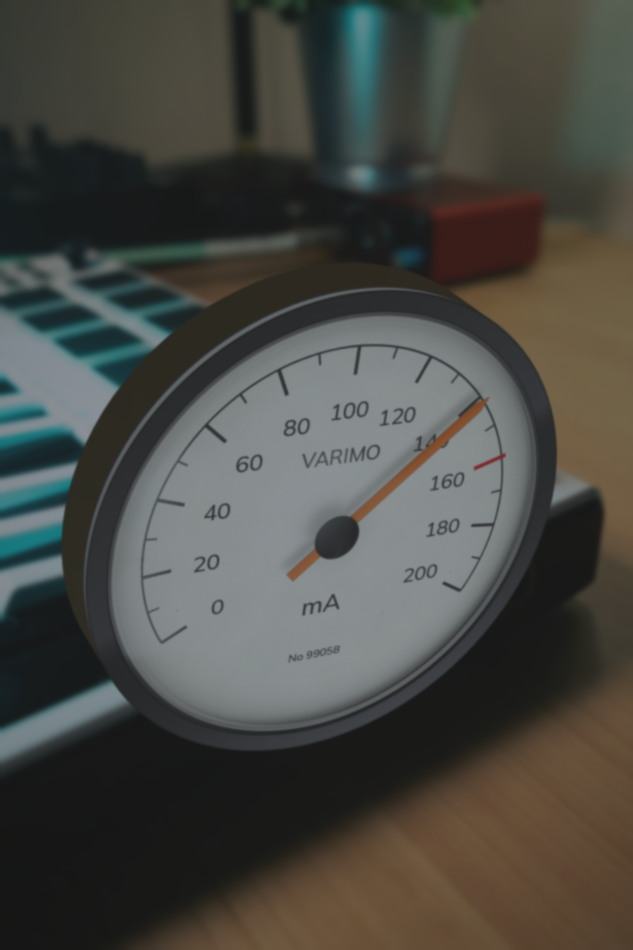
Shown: 140
